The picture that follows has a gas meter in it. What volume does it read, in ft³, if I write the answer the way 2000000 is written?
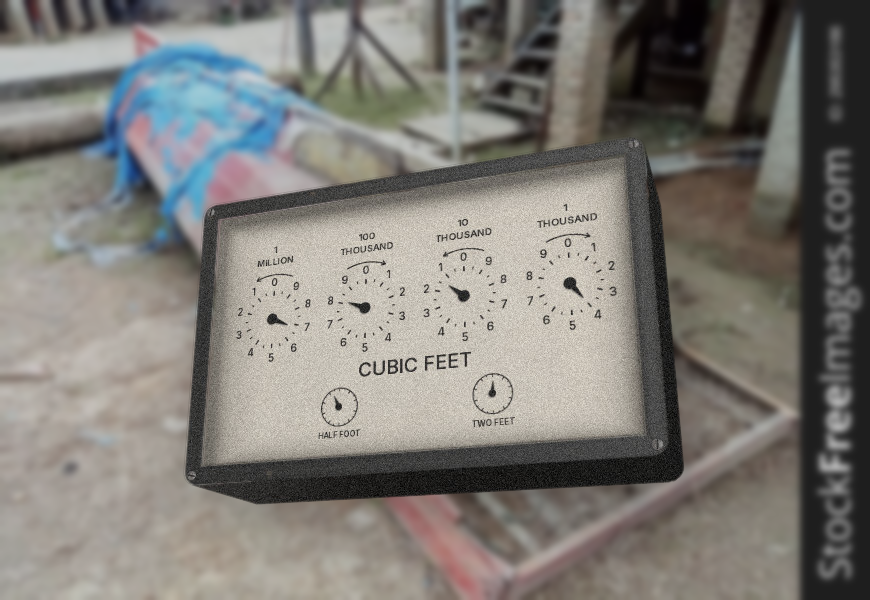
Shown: 681400
